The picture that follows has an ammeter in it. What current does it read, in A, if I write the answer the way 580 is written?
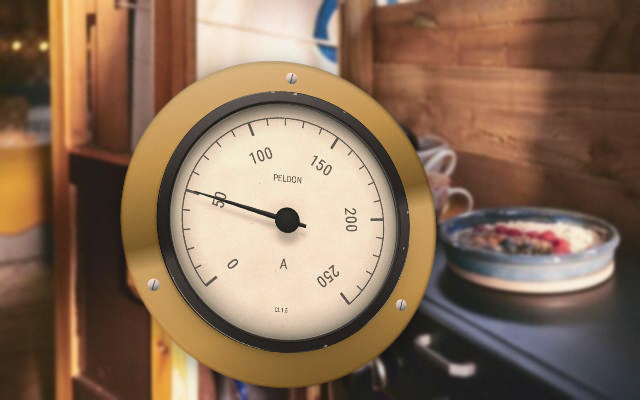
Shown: 50
